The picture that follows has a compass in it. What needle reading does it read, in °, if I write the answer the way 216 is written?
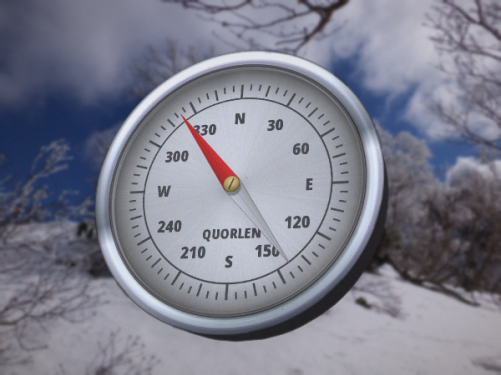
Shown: 322.5
